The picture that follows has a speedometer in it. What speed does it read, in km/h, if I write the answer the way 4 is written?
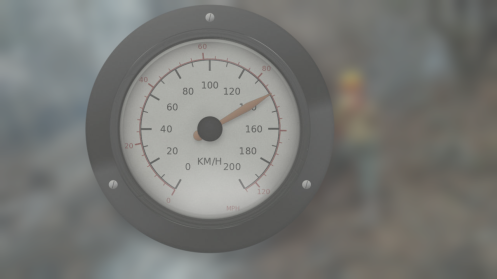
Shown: 140
